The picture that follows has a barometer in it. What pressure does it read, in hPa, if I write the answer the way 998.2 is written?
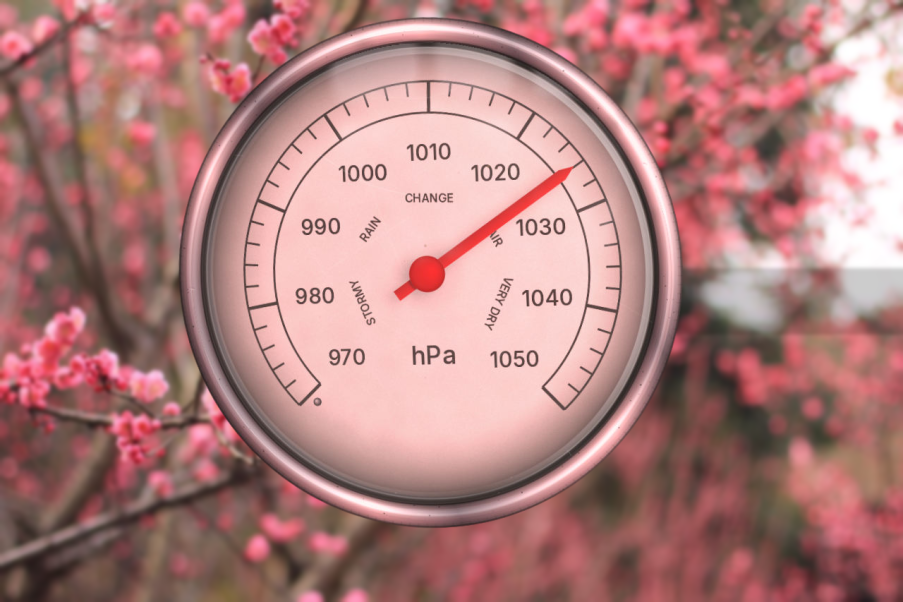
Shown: 1026
